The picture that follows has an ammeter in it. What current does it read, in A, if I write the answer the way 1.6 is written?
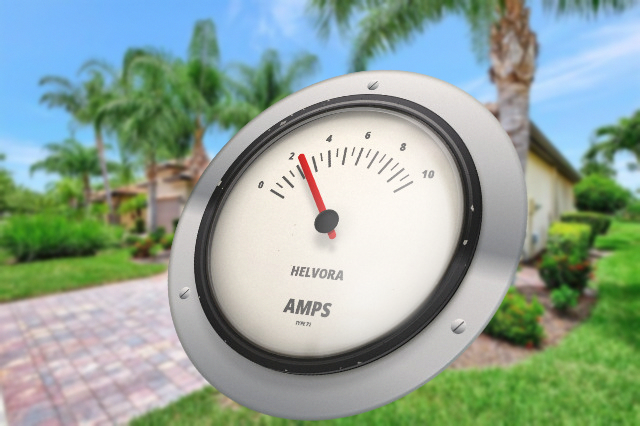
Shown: 2.5
